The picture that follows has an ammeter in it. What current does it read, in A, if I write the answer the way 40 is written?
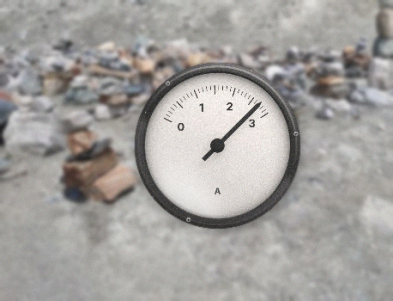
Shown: 2.7
